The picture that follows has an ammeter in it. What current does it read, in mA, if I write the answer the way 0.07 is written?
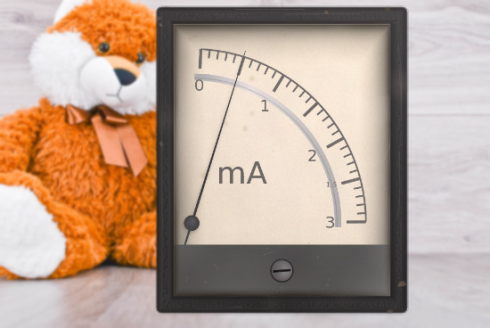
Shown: 0.5
